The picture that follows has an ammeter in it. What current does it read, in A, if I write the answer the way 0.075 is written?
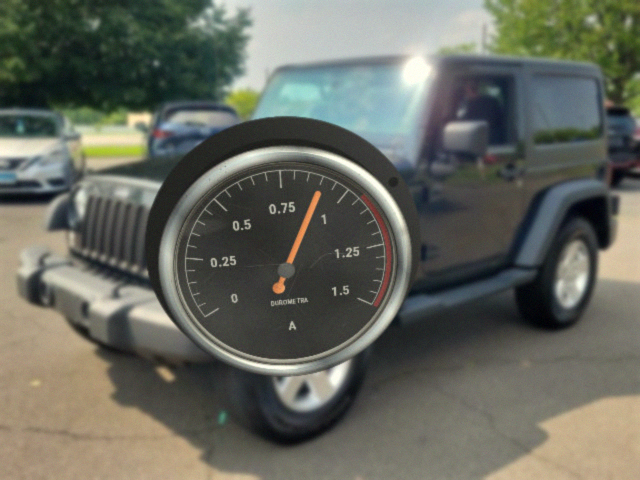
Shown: 0.9
